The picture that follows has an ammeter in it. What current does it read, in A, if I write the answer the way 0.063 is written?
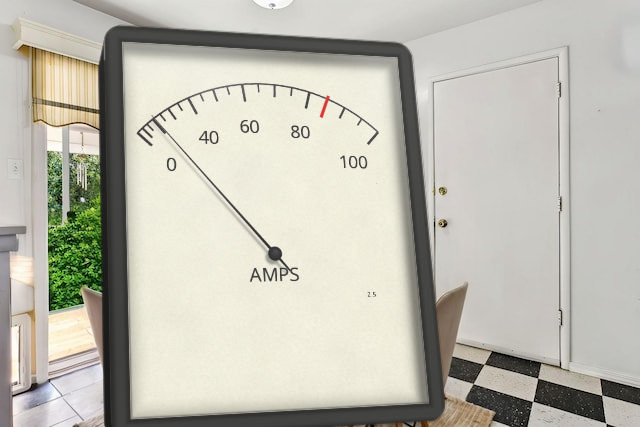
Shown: 20
